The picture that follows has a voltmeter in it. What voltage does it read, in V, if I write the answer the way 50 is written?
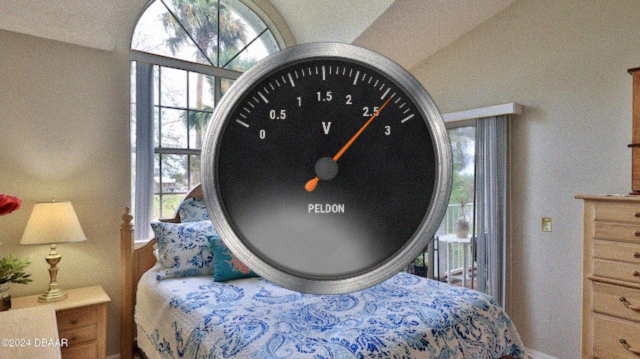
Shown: 2.6
